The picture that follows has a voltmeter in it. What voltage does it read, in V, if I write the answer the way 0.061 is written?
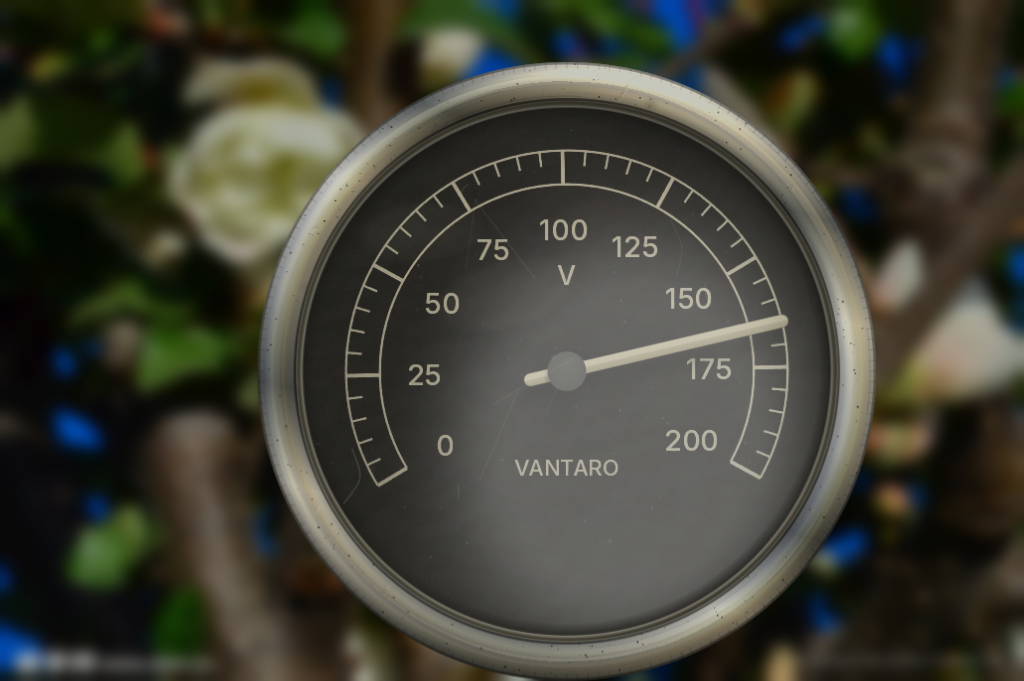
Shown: 165
